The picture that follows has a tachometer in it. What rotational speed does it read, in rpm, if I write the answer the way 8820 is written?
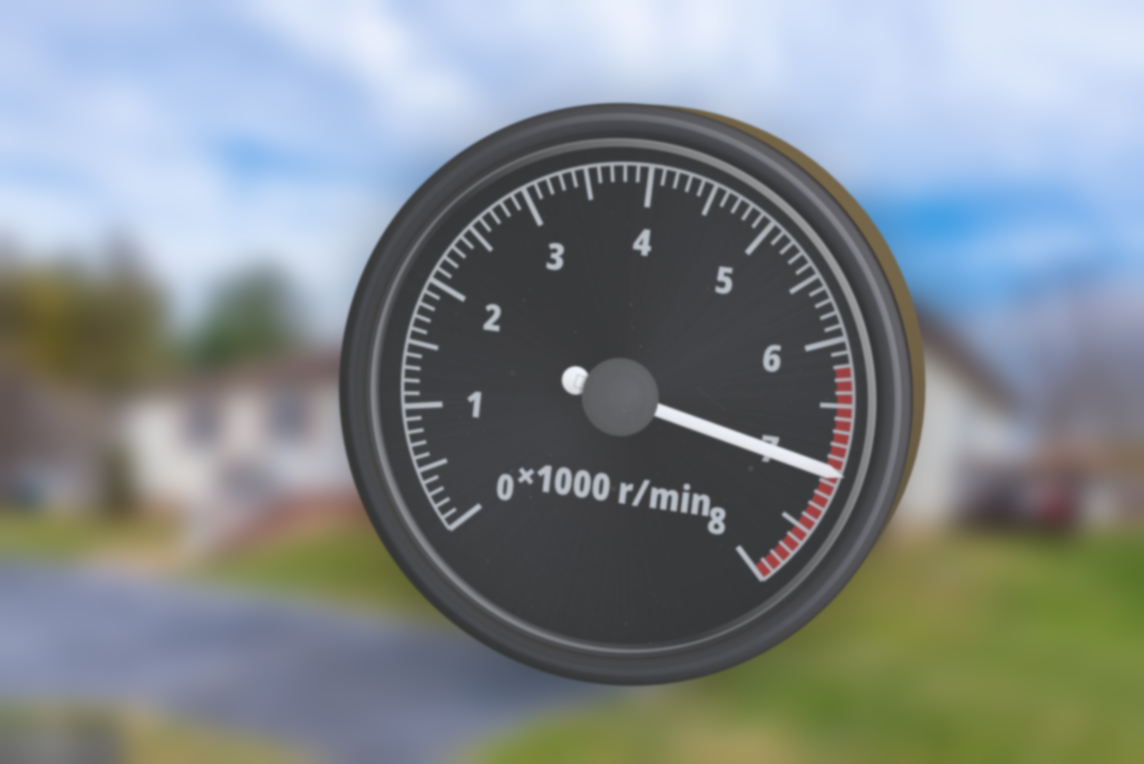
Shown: 7000
